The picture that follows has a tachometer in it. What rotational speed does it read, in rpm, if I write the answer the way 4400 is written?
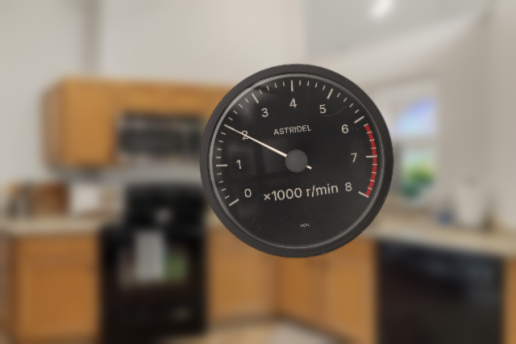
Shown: 2000
